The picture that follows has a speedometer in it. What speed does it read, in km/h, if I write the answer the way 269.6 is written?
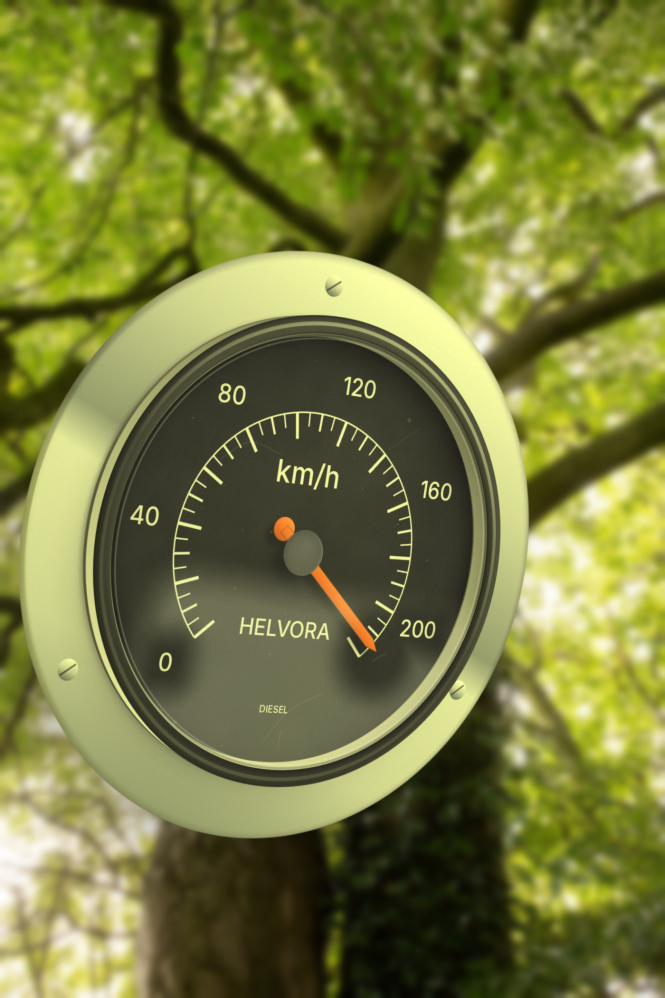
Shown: 215
